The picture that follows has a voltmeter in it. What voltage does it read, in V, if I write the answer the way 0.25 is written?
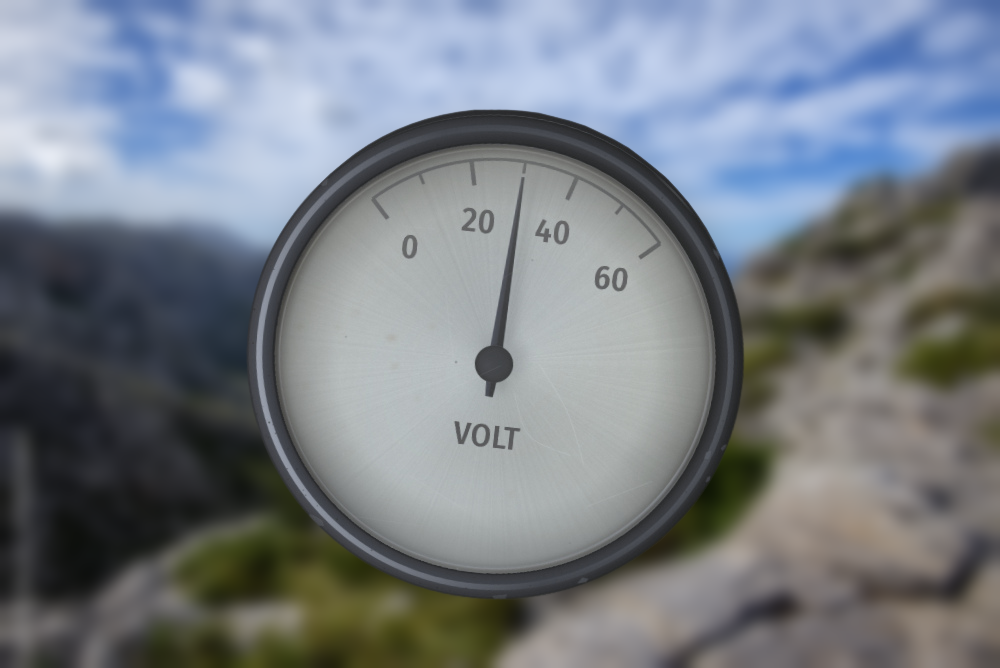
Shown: 30
